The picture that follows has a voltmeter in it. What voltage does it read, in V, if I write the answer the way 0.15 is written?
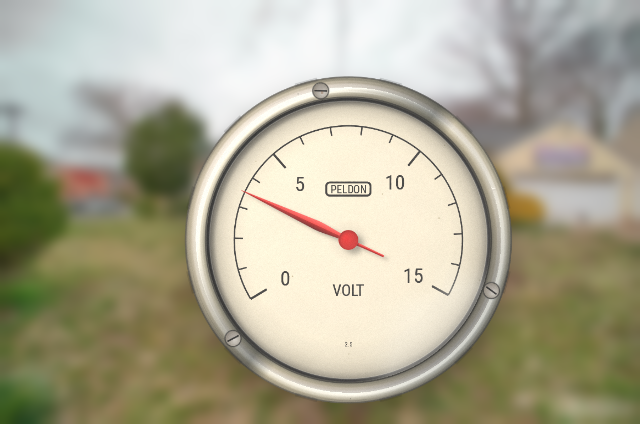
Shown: 3.5
